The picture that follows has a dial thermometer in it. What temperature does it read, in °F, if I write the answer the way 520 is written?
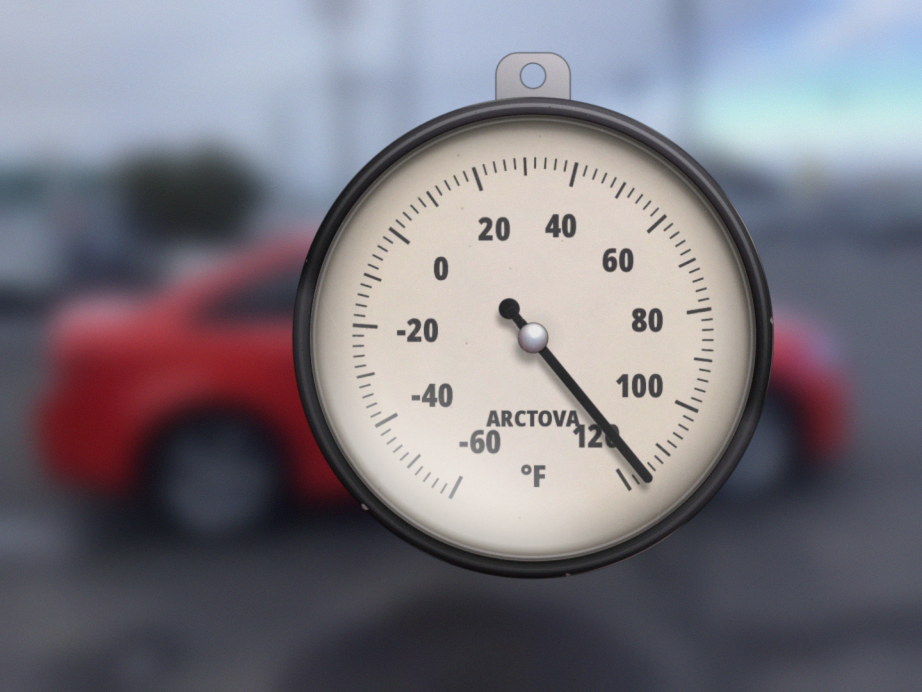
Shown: 116
